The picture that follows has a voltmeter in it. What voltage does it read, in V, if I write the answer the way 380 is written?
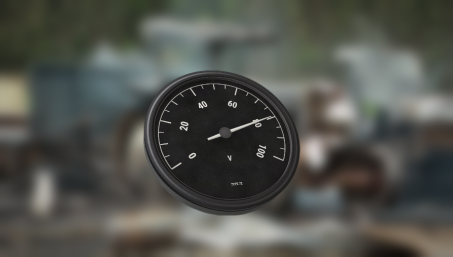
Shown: 80
